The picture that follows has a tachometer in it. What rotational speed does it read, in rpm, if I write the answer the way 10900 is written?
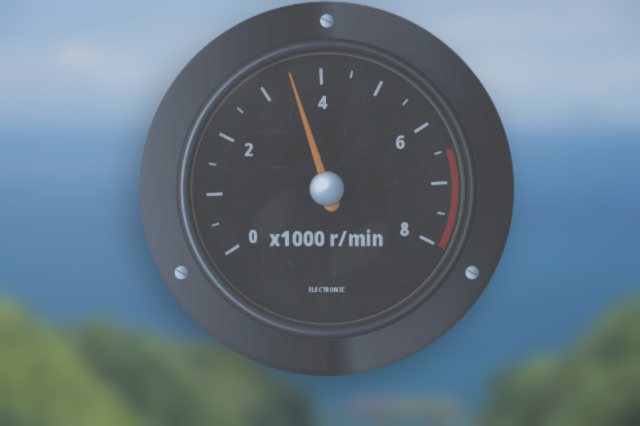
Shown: 3500
